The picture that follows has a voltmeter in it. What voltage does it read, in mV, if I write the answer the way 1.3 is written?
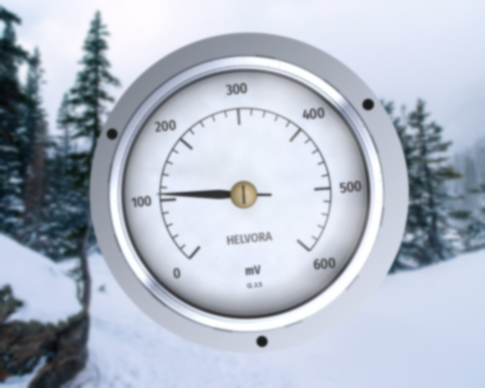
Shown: 110
